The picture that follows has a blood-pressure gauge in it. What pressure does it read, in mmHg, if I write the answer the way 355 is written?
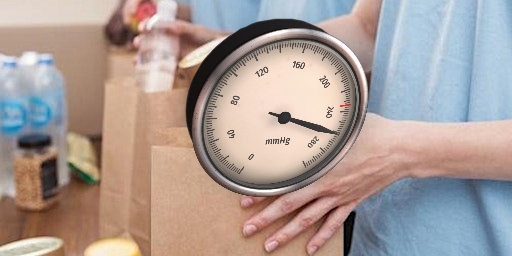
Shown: 260
